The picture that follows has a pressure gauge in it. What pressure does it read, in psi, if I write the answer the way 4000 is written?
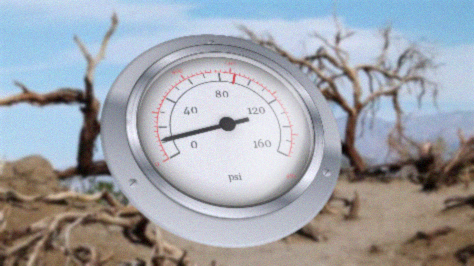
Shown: 10
